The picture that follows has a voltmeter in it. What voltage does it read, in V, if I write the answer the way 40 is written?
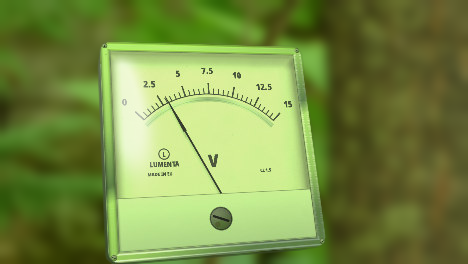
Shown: 3
